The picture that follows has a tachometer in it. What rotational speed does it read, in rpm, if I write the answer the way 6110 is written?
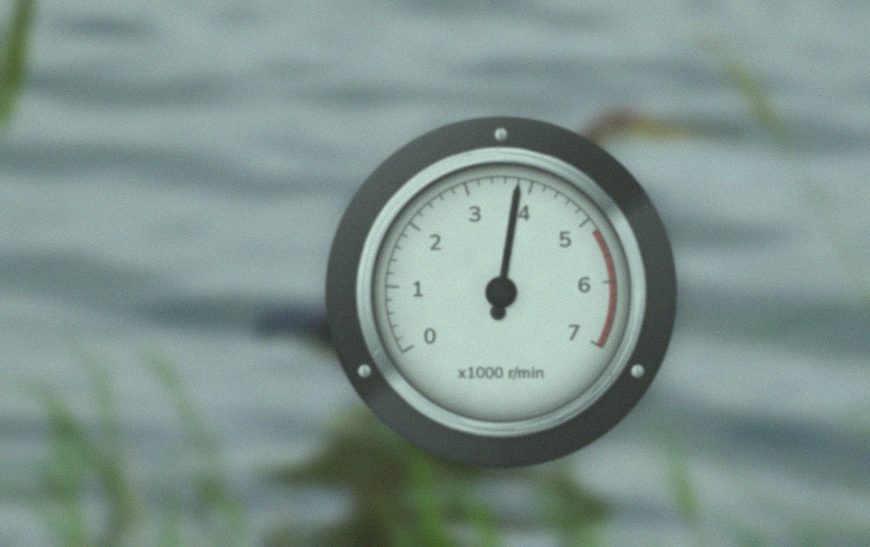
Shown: 3800
